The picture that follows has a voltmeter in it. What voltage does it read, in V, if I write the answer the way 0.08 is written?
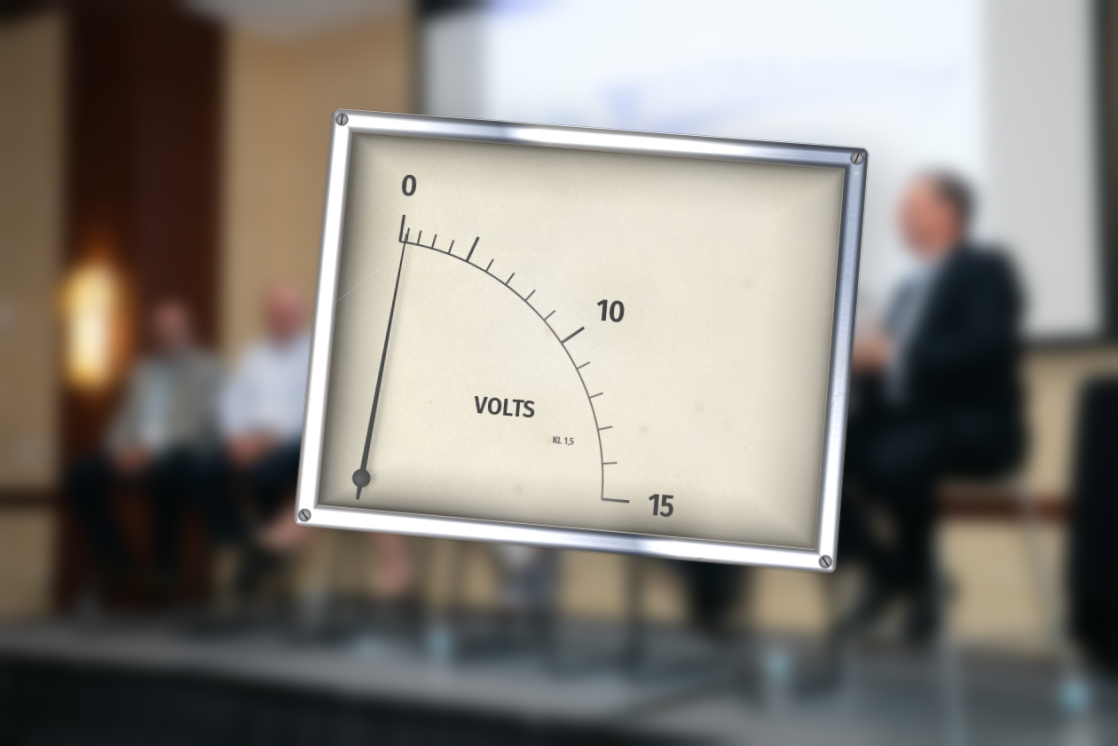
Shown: 1
